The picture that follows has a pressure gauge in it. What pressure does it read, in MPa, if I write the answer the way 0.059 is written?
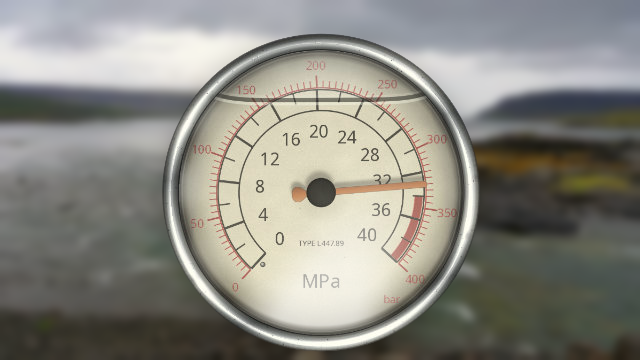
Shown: 33
